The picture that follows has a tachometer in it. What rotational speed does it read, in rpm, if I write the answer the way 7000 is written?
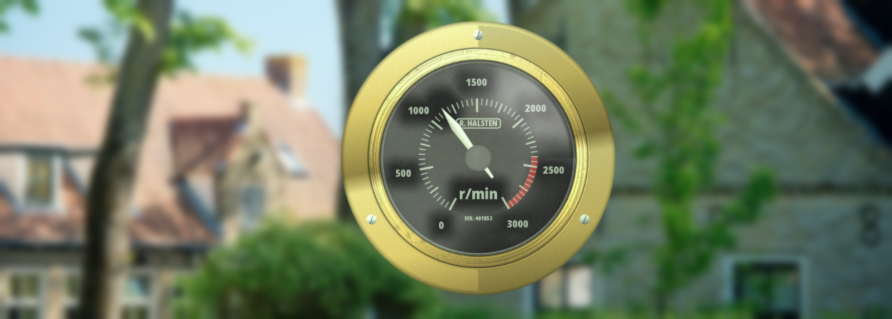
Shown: 1150
